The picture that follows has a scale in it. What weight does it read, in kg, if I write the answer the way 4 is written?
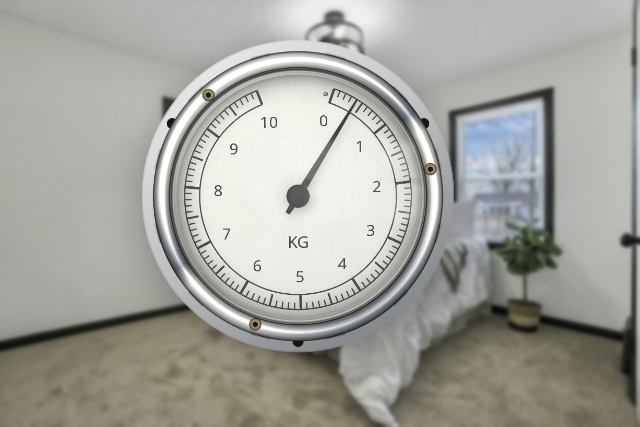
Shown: 0.4
